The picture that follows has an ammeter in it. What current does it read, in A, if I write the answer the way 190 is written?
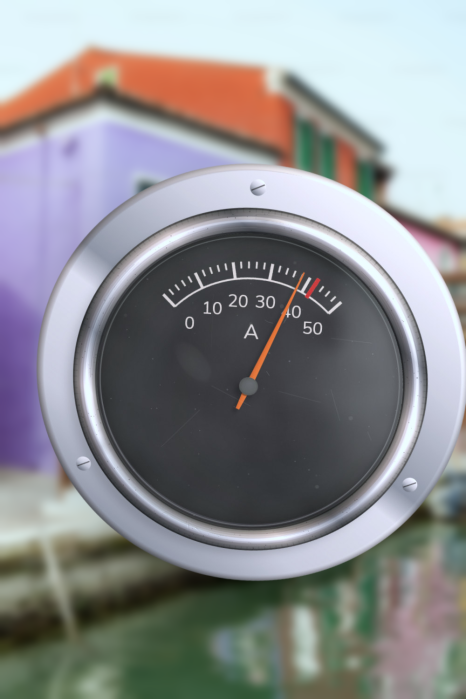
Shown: 38
